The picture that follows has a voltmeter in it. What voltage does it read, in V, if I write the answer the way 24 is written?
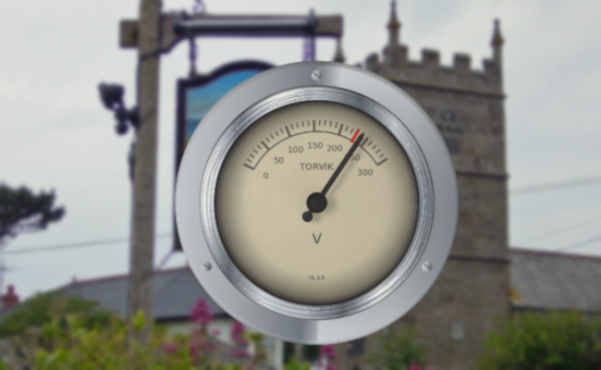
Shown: 240
